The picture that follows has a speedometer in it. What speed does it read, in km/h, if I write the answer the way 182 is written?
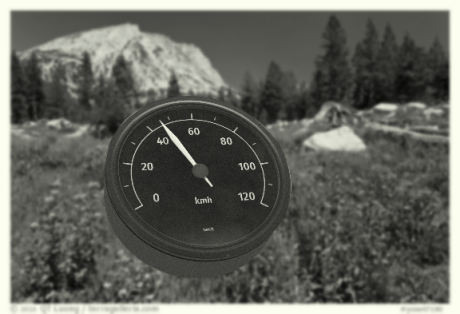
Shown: 45
